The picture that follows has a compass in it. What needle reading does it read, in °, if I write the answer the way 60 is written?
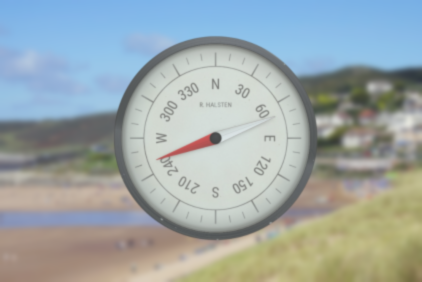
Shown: 250
